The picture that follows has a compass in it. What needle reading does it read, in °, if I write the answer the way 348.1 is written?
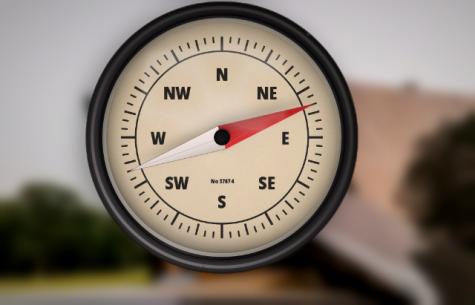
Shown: 70
